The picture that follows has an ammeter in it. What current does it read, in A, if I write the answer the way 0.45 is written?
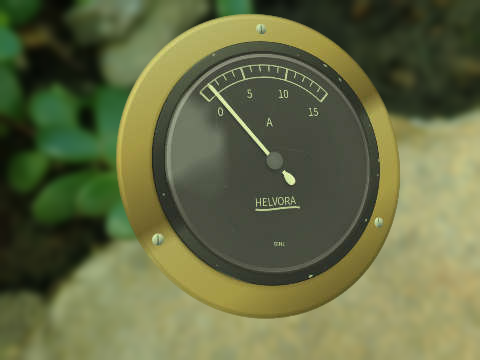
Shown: 1
